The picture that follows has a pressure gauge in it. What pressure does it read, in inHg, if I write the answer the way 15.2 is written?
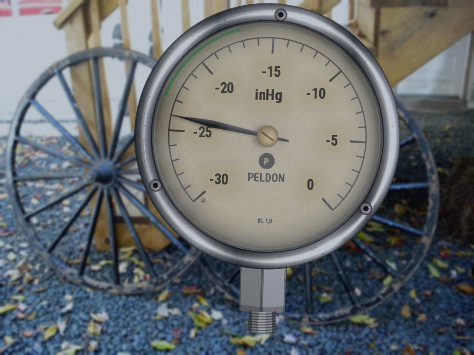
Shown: -24
